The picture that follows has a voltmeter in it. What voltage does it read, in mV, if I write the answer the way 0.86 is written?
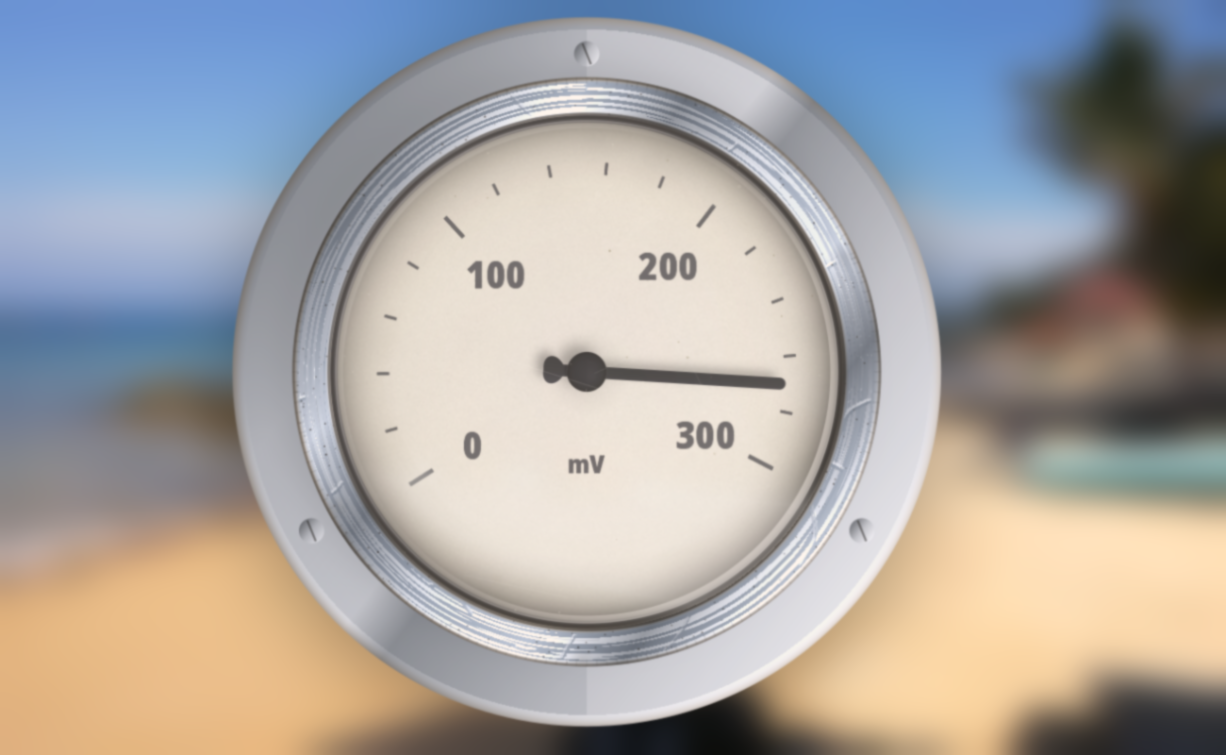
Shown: 270
